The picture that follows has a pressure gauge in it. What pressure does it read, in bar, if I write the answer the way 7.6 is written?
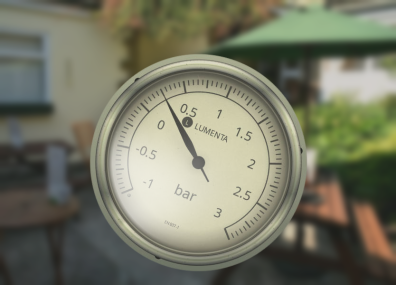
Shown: 0.25
